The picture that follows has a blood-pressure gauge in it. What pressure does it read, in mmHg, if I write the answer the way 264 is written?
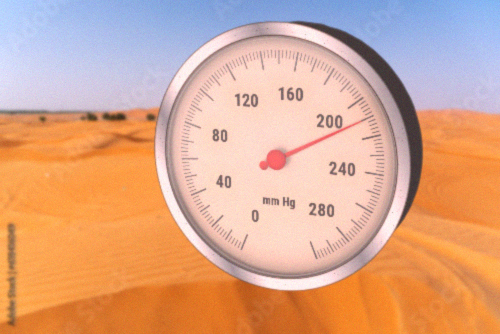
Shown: 210
